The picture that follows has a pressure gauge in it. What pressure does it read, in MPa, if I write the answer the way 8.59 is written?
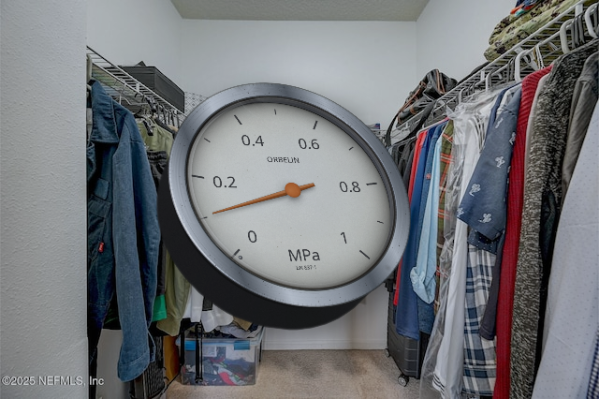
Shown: 0.1
